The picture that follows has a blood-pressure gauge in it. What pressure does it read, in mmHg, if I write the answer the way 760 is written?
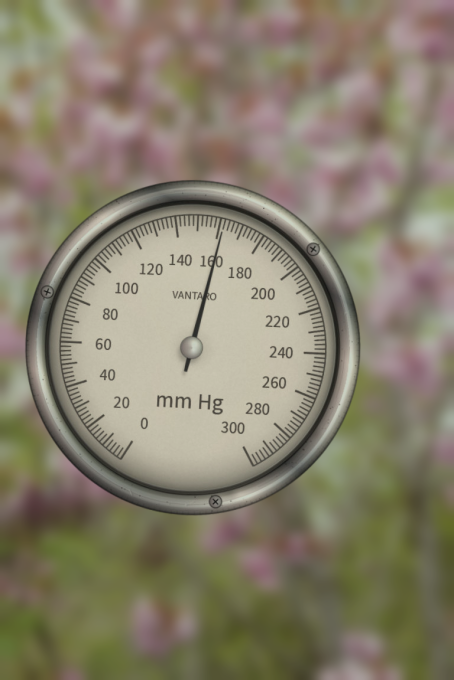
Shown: 162
